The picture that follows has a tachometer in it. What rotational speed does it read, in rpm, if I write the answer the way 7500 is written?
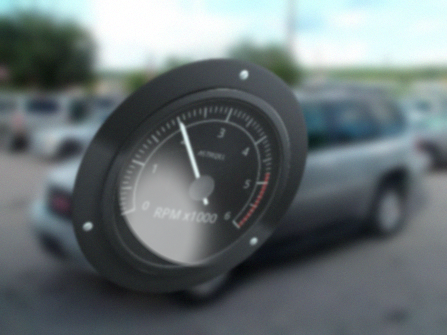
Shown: 2000
